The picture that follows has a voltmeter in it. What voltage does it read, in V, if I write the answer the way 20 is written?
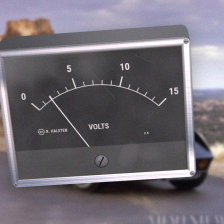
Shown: 2
